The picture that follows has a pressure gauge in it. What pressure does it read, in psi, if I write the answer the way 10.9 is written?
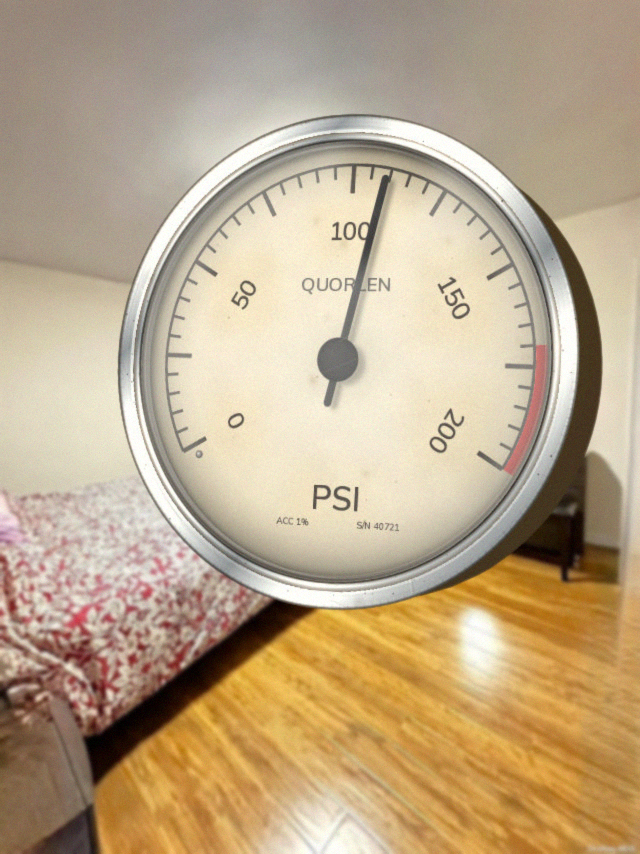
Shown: 110
